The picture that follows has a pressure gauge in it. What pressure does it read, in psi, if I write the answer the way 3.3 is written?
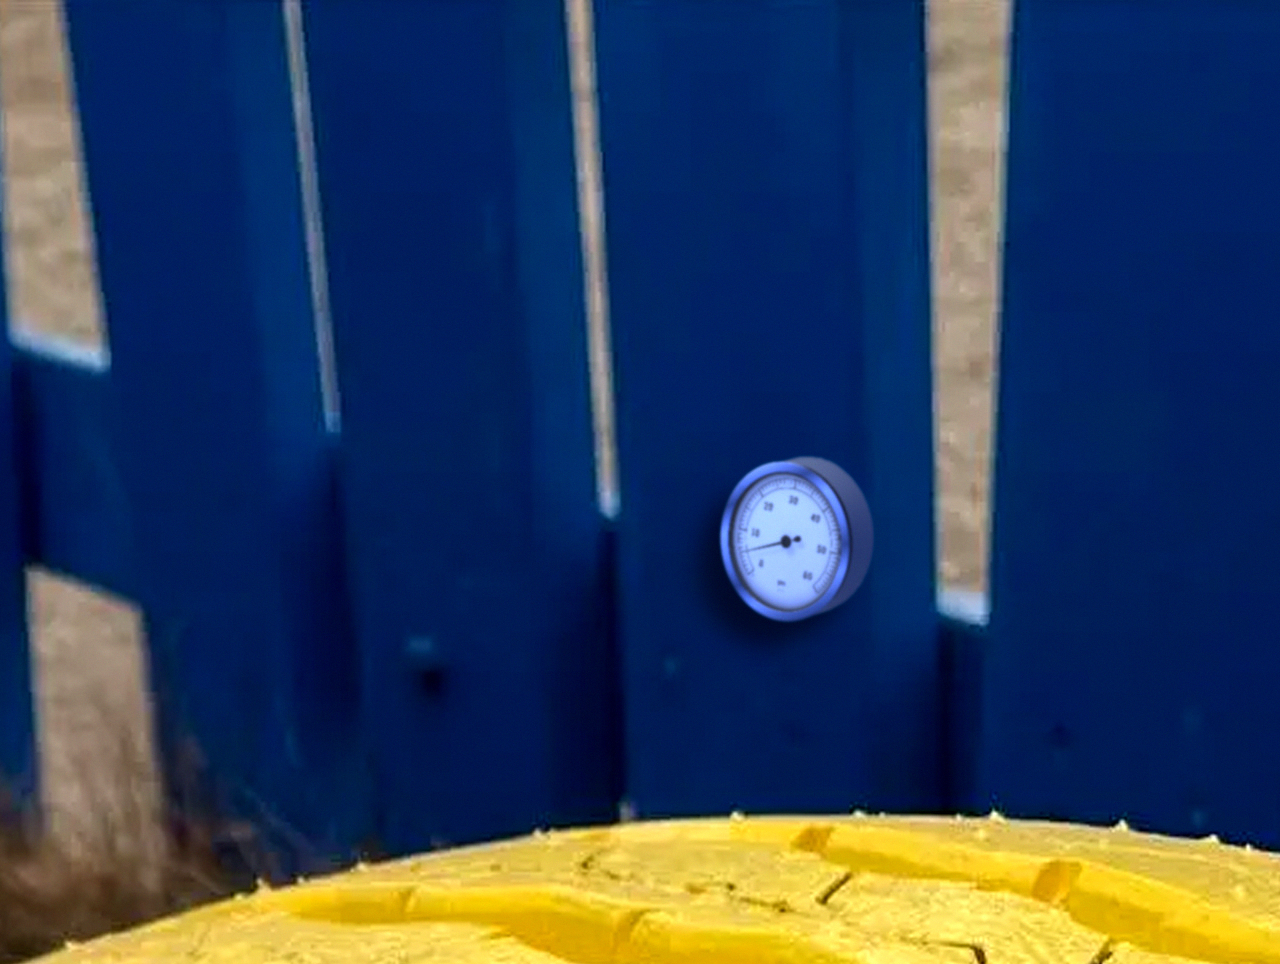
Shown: 5
